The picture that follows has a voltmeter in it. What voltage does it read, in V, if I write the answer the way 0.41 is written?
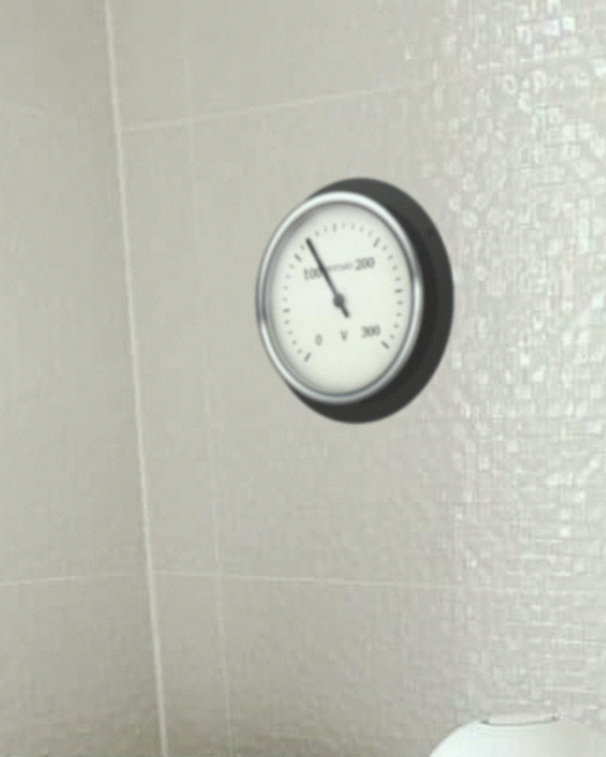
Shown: 120
